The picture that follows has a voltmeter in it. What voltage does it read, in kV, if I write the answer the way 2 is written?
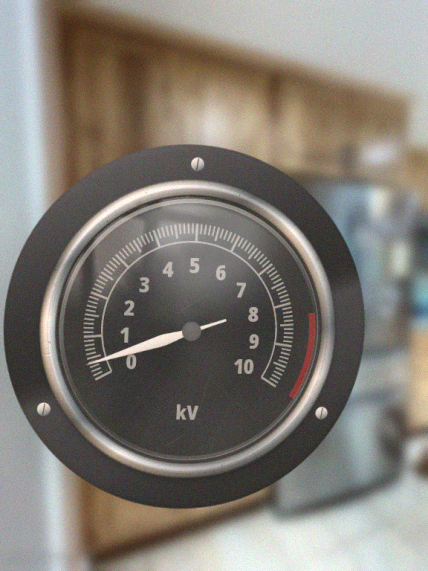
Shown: 0.4
